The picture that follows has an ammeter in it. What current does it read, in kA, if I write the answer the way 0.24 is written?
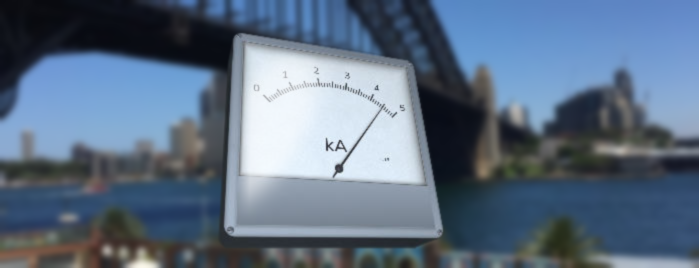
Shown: 4.5
